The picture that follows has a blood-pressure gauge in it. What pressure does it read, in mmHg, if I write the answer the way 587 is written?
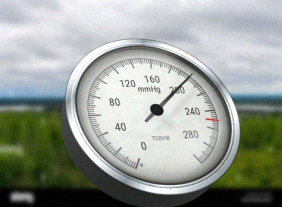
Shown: 200
